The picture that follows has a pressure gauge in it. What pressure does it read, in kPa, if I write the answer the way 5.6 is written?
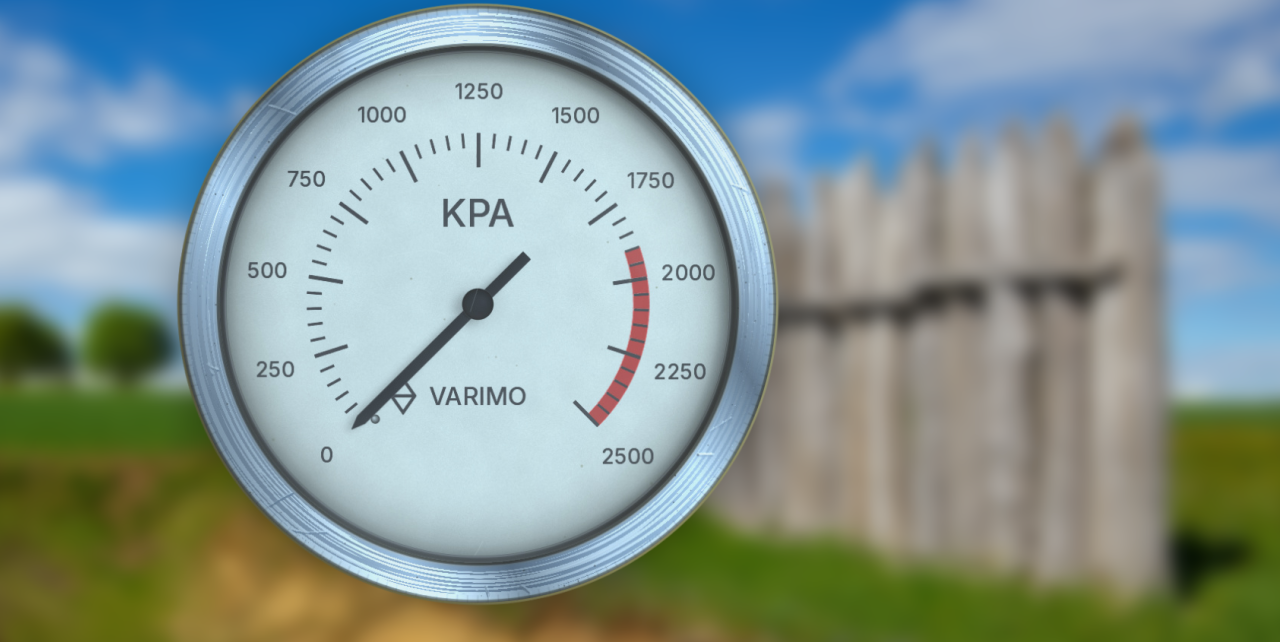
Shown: 0
